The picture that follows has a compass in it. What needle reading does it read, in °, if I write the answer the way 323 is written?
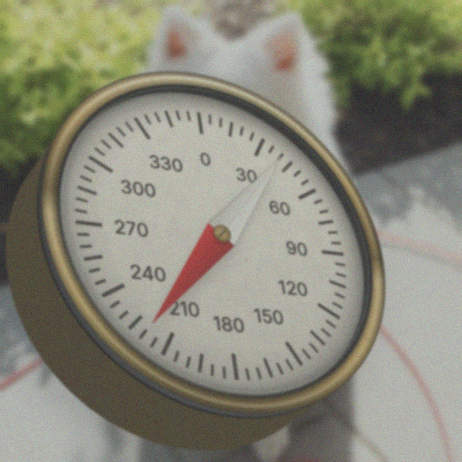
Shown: 220
